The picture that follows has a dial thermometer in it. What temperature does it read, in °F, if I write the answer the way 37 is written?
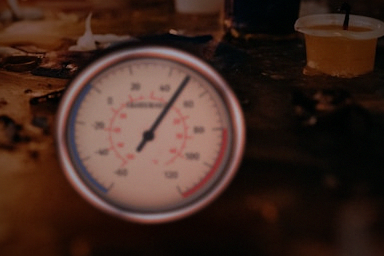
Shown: 48
